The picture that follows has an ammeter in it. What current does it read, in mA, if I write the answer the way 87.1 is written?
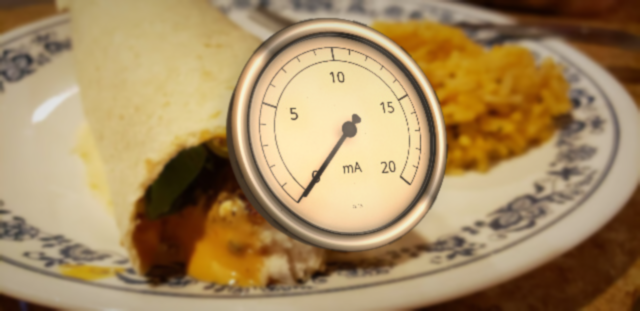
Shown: 0
